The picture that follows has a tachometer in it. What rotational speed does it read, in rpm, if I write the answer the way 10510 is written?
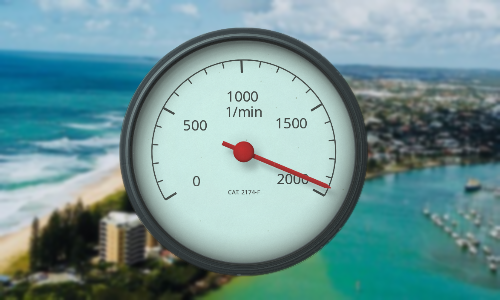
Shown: 1950
